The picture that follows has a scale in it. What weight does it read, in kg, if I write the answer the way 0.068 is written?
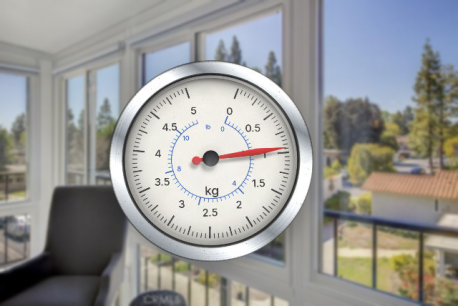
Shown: 0.95
